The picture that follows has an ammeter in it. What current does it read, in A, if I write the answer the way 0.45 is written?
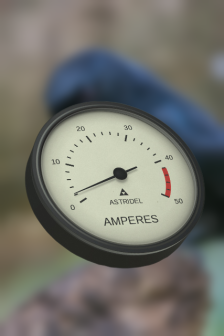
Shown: 2
